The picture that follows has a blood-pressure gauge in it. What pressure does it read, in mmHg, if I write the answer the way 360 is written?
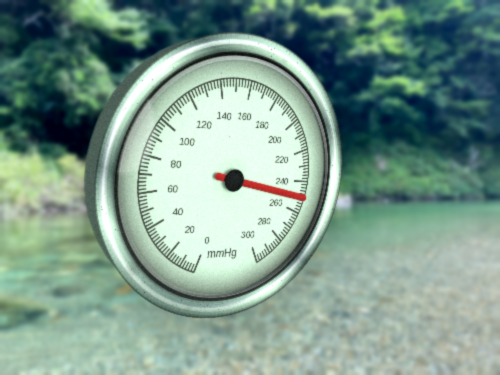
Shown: 250
